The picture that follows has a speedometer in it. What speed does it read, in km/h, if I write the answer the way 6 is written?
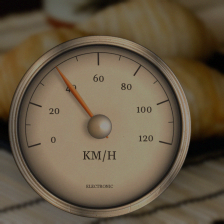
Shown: 40
